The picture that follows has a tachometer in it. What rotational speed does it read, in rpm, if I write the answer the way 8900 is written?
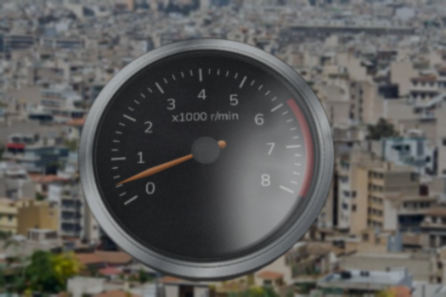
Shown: 400
